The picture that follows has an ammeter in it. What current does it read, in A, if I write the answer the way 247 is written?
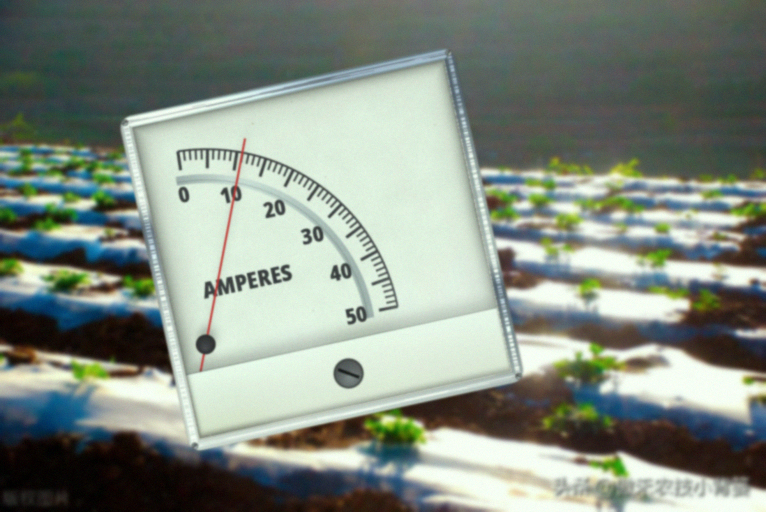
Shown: 11
